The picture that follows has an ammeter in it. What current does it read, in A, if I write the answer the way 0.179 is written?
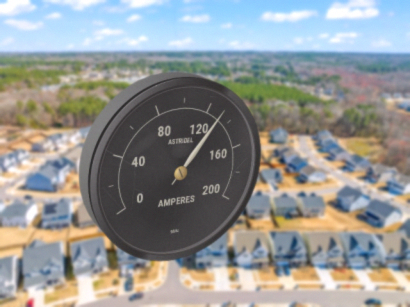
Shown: 130
